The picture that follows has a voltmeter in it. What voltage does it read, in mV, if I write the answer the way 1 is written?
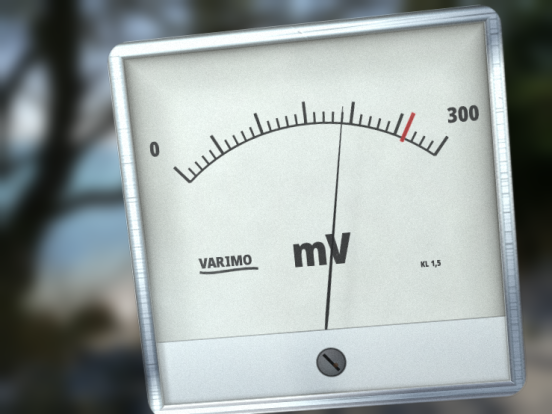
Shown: 190
